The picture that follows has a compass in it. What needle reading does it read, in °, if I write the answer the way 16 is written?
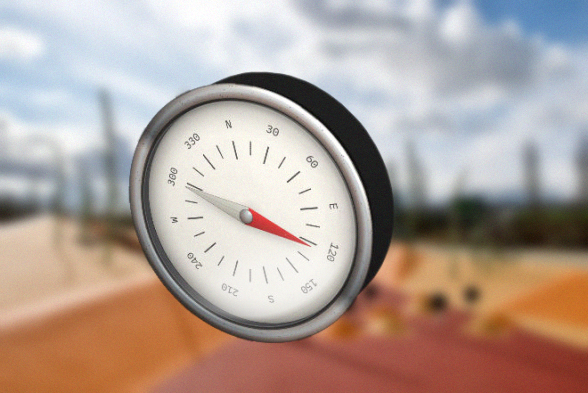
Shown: 120
